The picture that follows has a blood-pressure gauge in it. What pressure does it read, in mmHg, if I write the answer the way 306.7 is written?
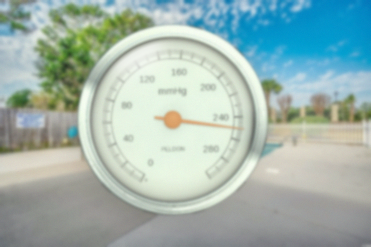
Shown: 250
